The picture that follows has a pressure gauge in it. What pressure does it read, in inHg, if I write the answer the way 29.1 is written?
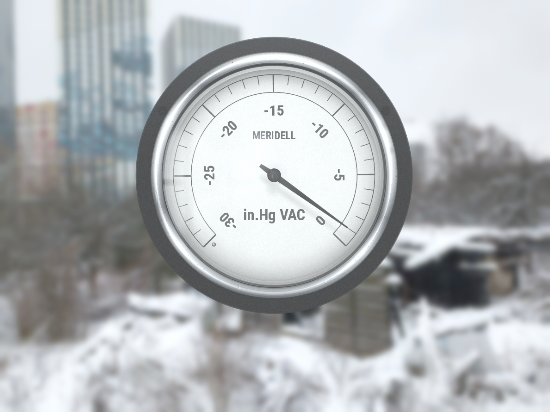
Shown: -1
